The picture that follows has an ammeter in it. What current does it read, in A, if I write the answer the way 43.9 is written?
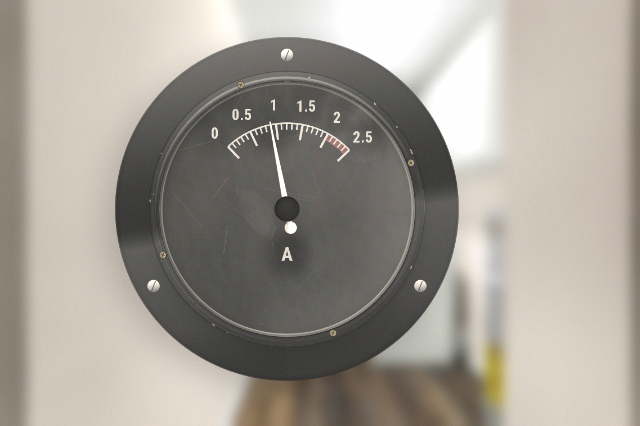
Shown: 0.9
